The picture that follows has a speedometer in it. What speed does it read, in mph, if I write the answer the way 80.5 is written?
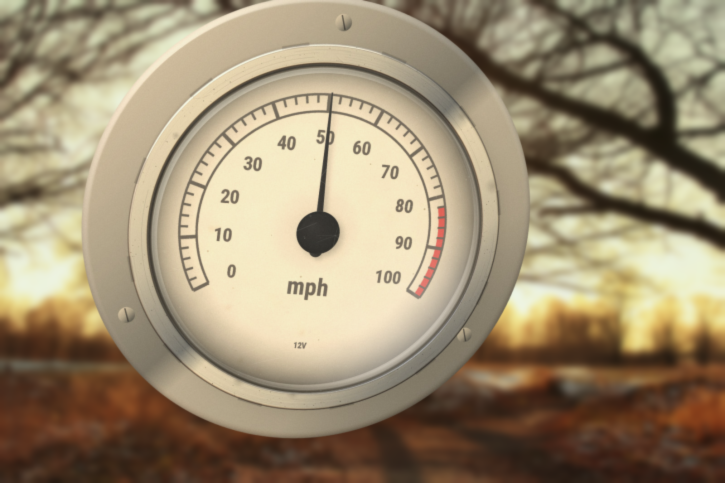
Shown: 50
